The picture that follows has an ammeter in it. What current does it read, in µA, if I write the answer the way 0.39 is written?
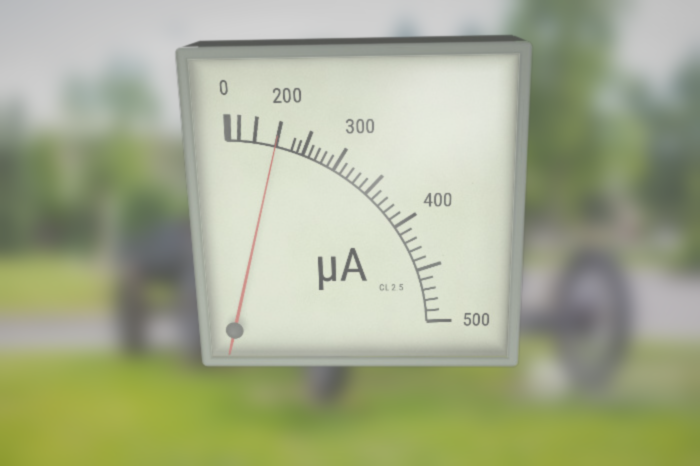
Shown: 200
